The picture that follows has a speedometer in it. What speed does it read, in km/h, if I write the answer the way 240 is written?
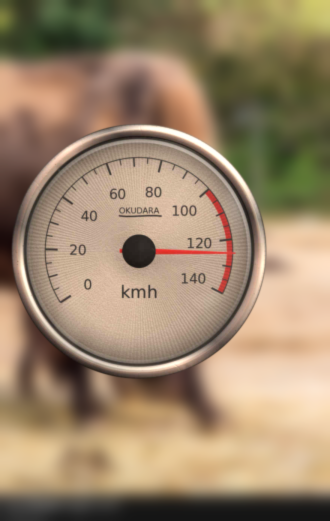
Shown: 125
